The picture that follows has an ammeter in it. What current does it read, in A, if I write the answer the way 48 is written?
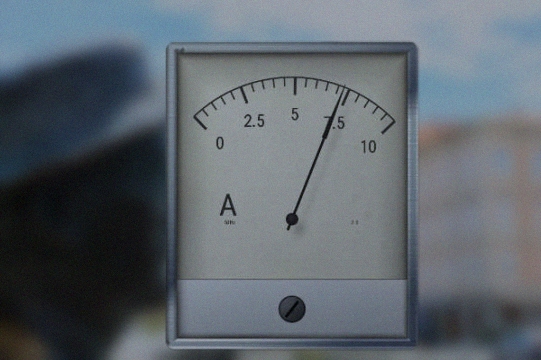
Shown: 7.25
